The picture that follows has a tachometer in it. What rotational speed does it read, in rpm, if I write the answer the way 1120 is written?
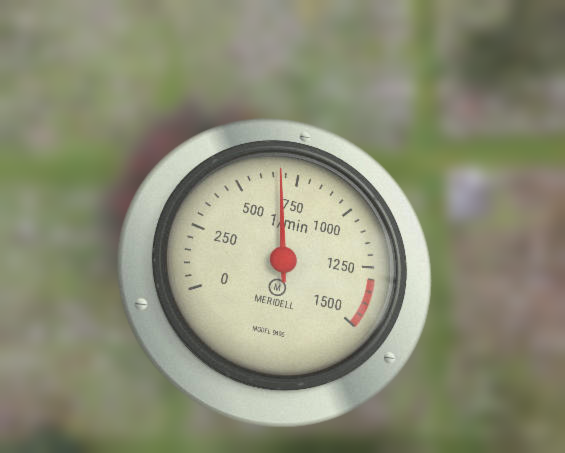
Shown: 675
